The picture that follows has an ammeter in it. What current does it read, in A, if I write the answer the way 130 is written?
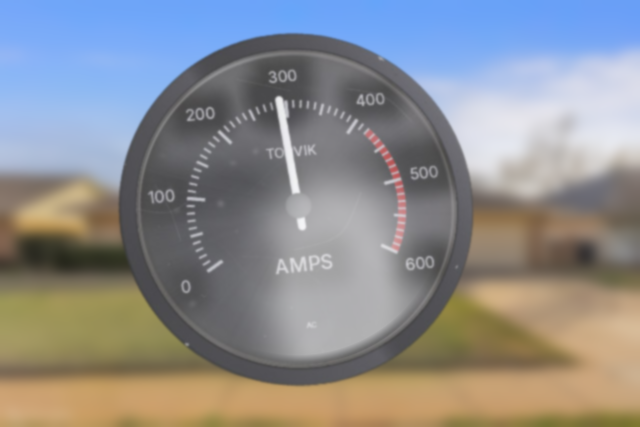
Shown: 290
